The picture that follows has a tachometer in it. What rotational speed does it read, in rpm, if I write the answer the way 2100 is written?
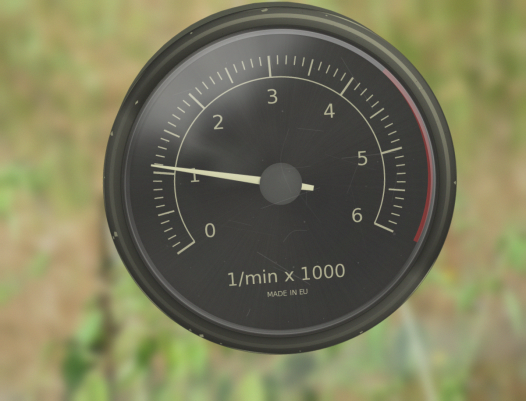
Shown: 1100
